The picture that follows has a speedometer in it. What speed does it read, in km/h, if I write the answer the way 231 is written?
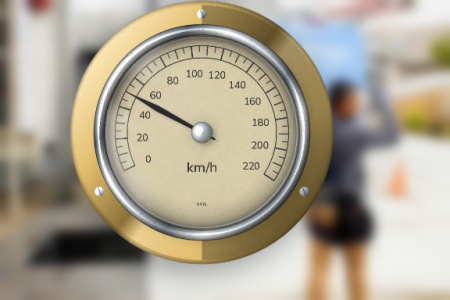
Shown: 50
